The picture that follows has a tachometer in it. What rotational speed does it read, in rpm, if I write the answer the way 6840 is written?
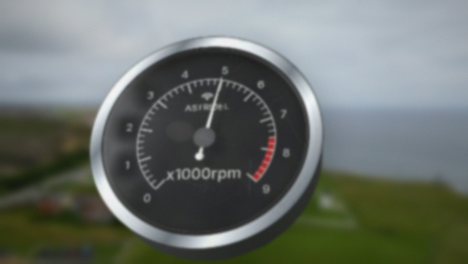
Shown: 5000
